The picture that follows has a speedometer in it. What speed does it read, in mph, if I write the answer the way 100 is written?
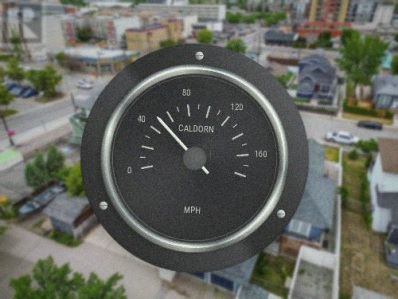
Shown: 50
